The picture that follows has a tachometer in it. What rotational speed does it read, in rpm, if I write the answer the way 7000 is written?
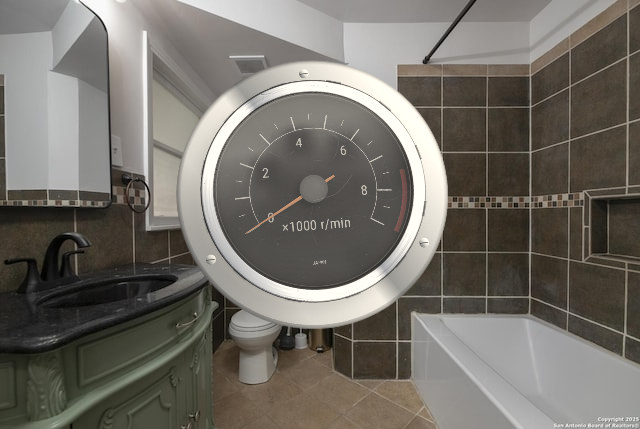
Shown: 0
